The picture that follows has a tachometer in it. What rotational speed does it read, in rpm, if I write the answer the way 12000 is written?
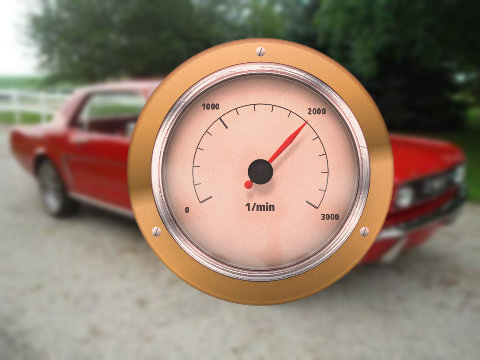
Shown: 2000
